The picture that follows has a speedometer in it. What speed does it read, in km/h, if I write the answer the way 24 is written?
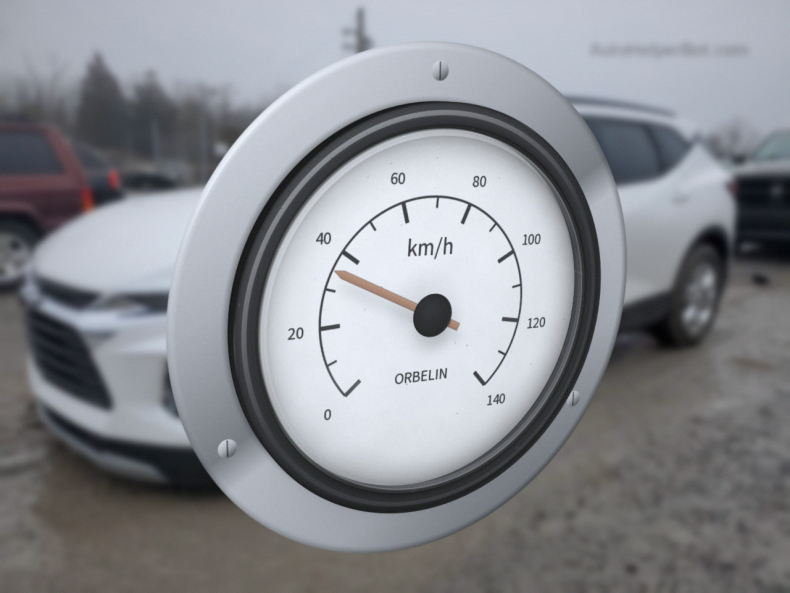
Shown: 35
